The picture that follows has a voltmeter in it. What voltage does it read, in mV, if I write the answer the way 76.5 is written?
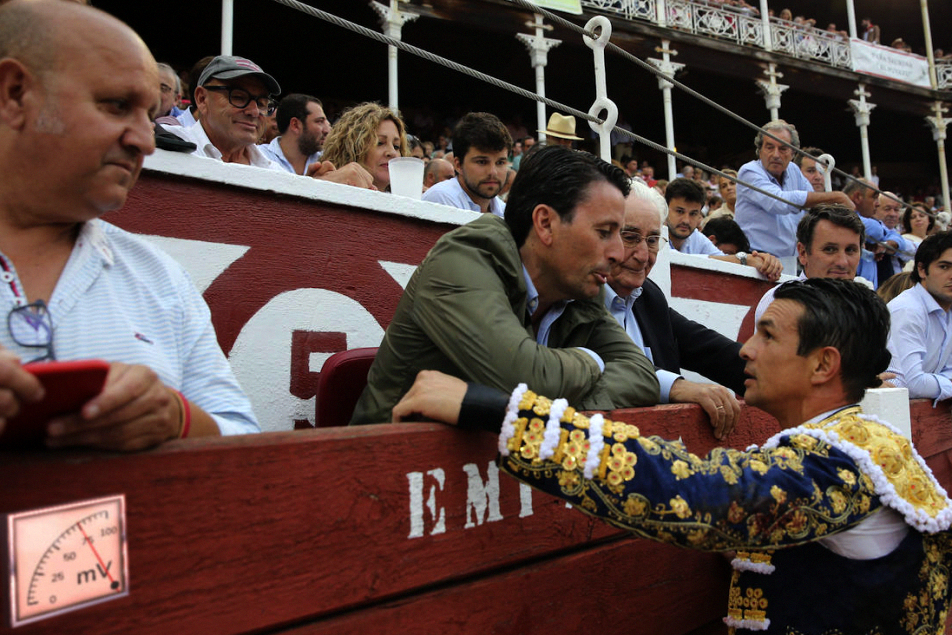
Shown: 75
